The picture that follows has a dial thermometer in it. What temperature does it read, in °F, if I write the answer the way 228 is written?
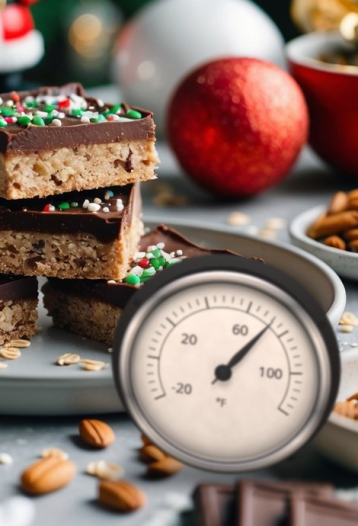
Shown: 72
